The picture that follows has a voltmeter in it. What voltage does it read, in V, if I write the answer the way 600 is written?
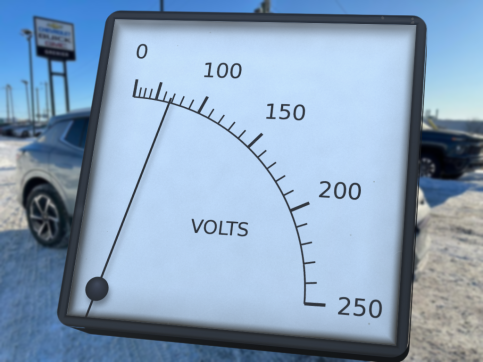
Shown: 70
